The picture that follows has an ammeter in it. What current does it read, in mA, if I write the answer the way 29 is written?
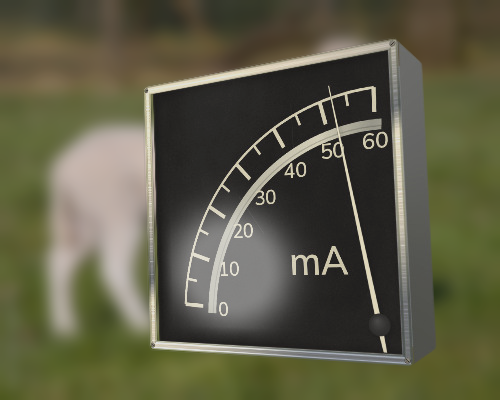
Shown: 52.5
